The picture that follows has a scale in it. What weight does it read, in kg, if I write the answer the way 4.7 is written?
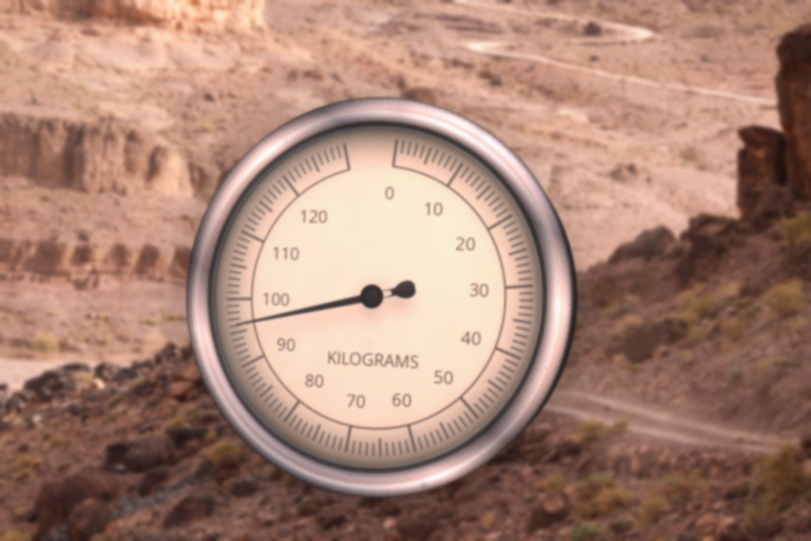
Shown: 96
